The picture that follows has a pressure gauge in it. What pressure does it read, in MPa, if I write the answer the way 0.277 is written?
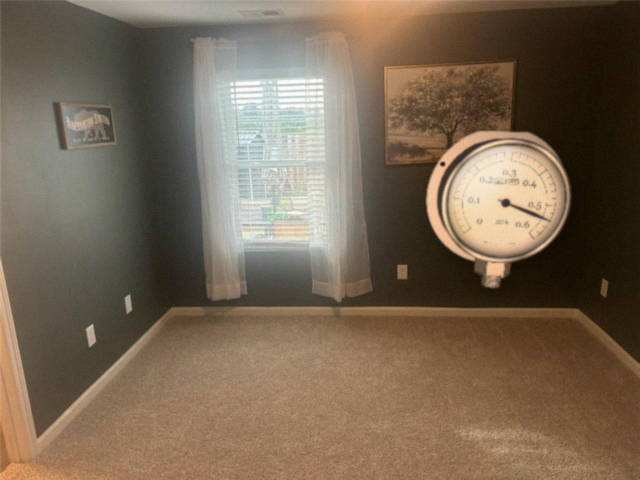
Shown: 0.54
